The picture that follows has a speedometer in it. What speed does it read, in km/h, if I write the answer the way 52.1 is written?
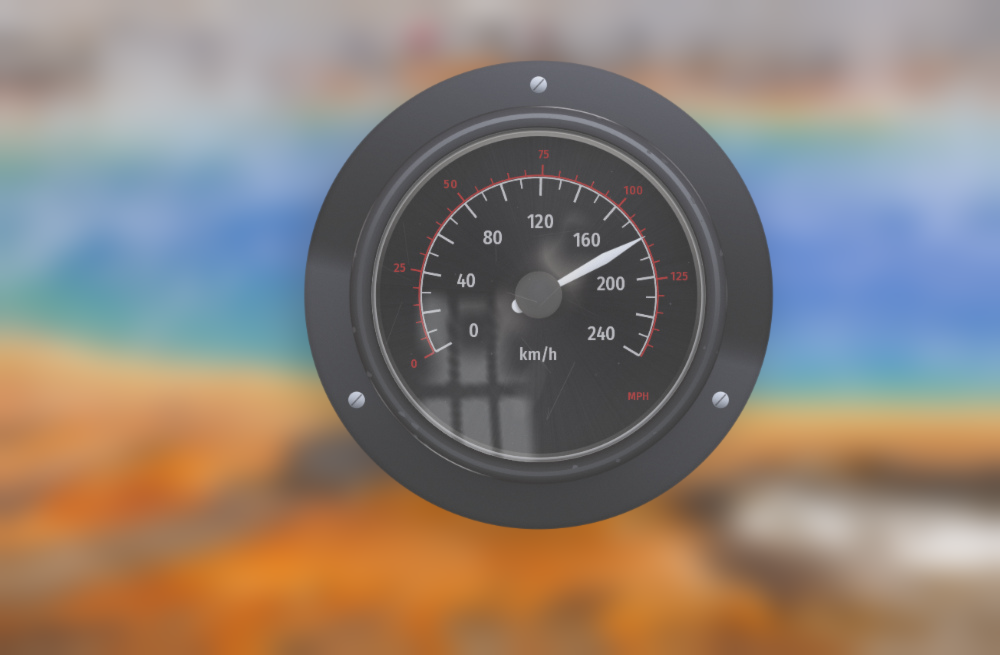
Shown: 180
